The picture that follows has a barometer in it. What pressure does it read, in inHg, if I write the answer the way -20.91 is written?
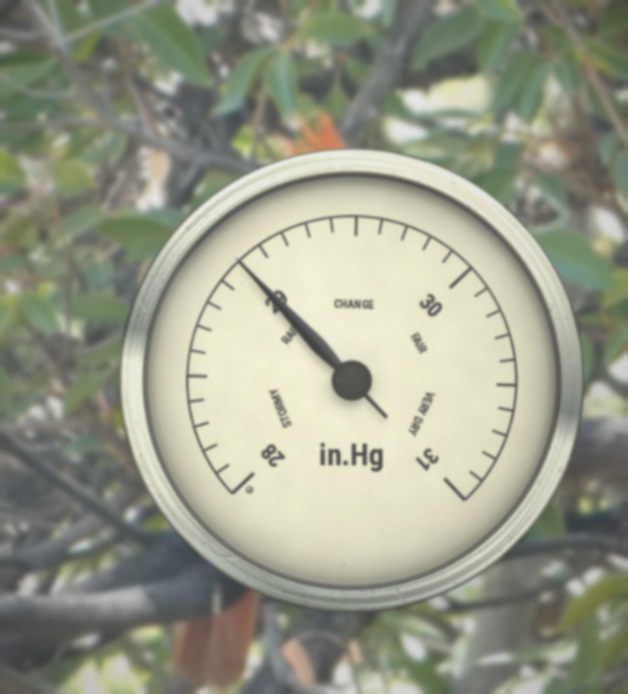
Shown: 29
